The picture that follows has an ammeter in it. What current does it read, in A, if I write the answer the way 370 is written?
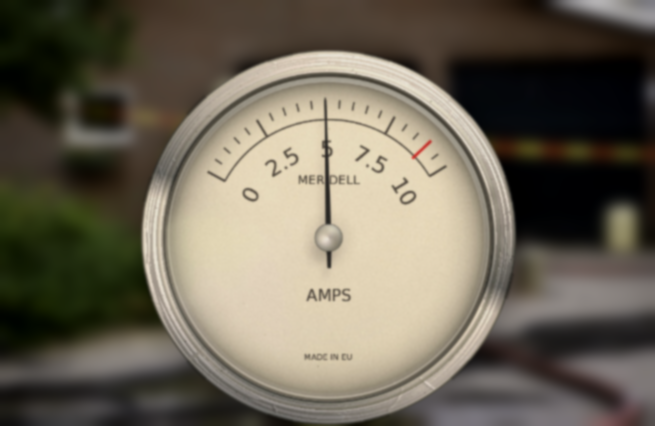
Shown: 5
